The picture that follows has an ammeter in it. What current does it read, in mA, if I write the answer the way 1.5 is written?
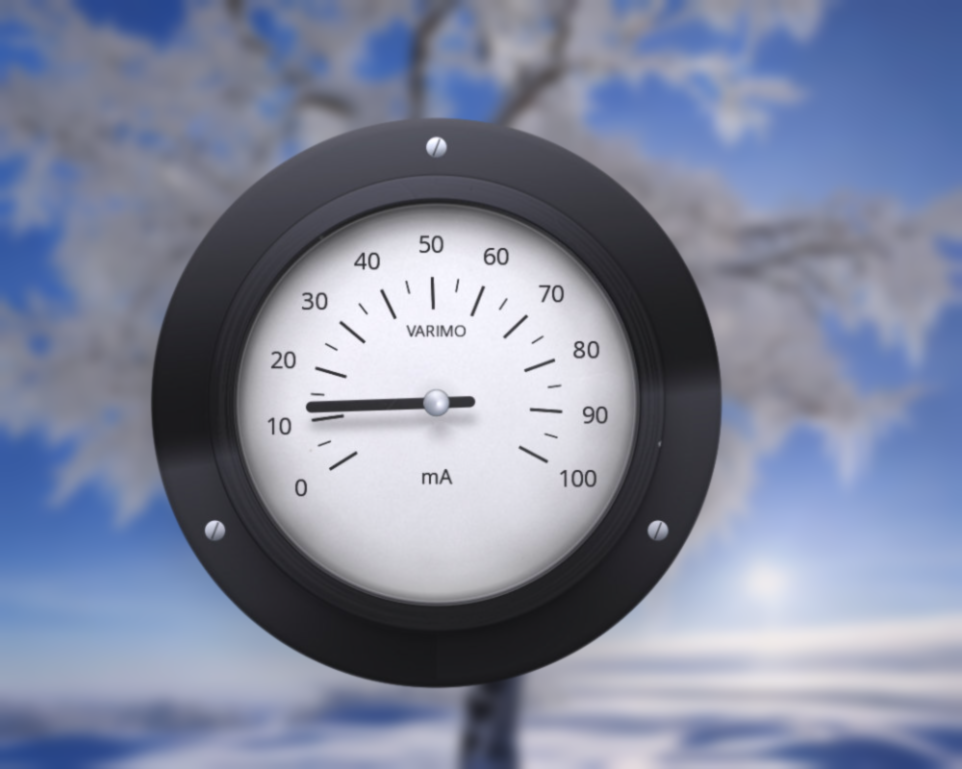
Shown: 12.5
